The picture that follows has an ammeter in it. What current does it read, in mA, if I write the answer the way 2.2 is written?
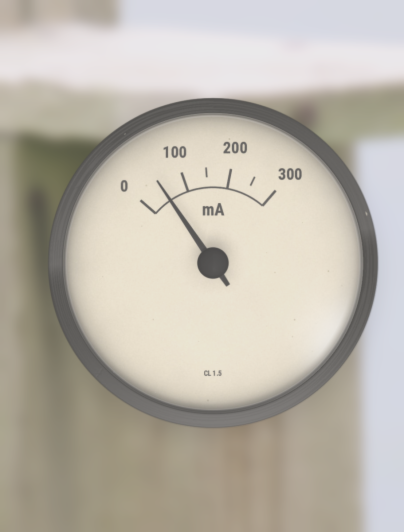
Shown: 50
